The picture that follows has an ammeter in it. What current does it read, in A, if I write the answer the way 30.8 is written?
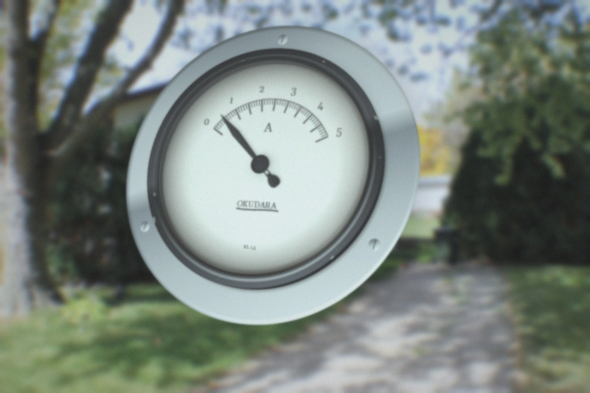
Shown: 0.5
